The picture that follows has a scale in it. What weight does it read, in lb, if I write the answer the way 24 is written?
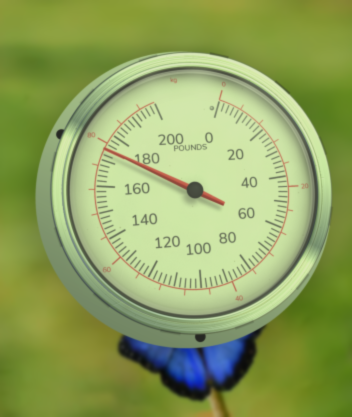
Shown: 174
